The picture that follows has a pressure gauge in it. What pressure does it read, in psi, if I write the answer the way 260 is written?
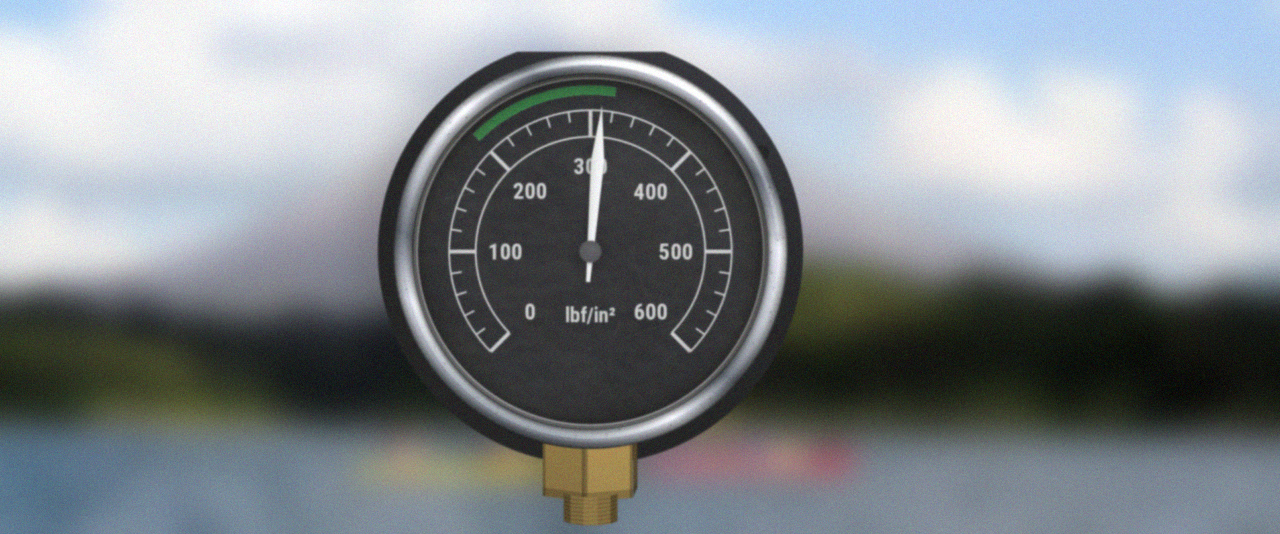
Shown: 310
